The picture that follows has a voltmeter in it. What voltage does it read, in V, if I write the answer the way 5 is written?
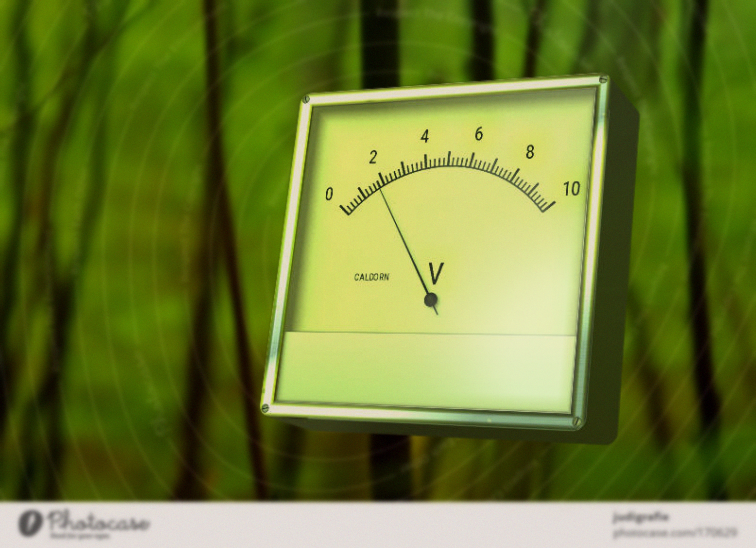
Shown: 1.8
